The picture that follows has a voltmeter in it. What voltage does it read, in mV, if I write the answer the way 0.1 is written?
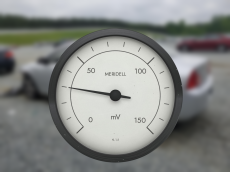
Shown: 30
